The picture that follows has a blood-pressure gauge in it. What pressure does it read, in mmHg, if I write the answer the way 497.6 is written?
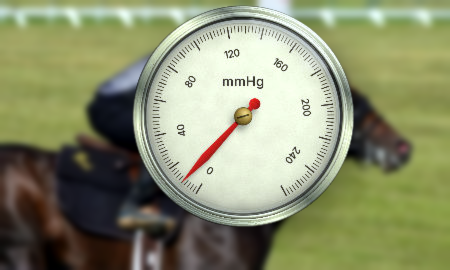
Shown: 10
